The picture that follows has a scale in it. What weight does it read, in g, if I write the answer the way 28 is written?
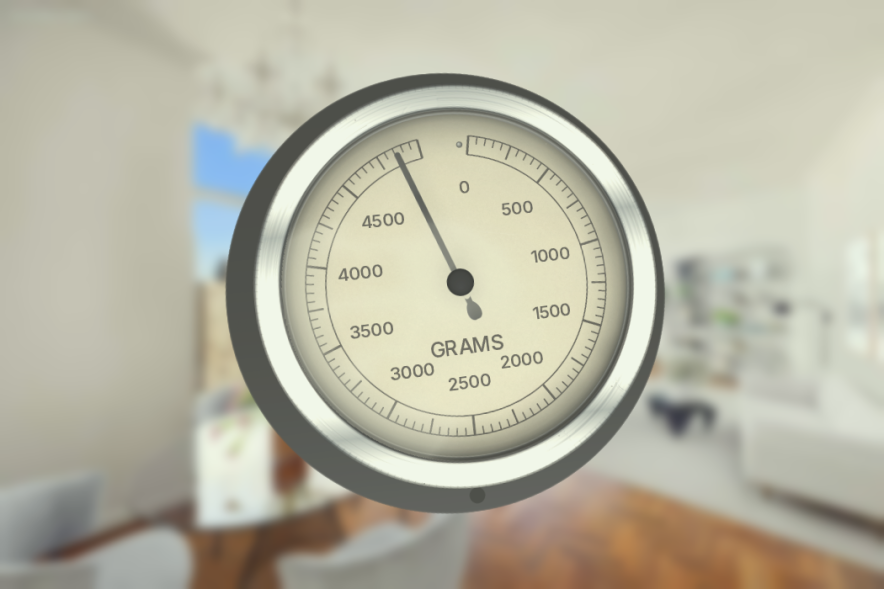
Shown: 4850
